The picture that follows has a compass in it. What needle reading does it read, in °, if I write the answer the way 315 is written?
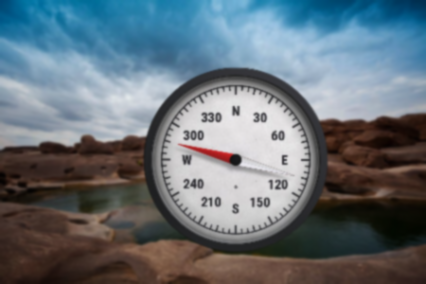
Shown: 285
